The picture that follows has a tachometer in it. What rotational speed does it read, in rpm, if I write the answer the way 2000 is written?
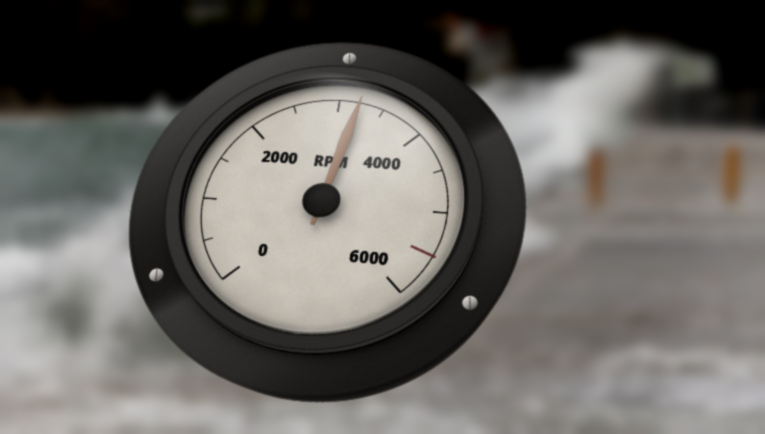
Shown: 3250
